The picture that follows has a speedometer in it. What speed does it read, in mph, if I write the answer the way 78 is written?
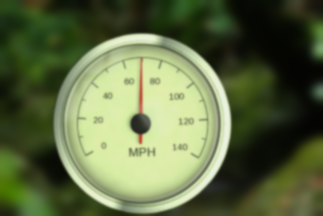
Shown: 70
